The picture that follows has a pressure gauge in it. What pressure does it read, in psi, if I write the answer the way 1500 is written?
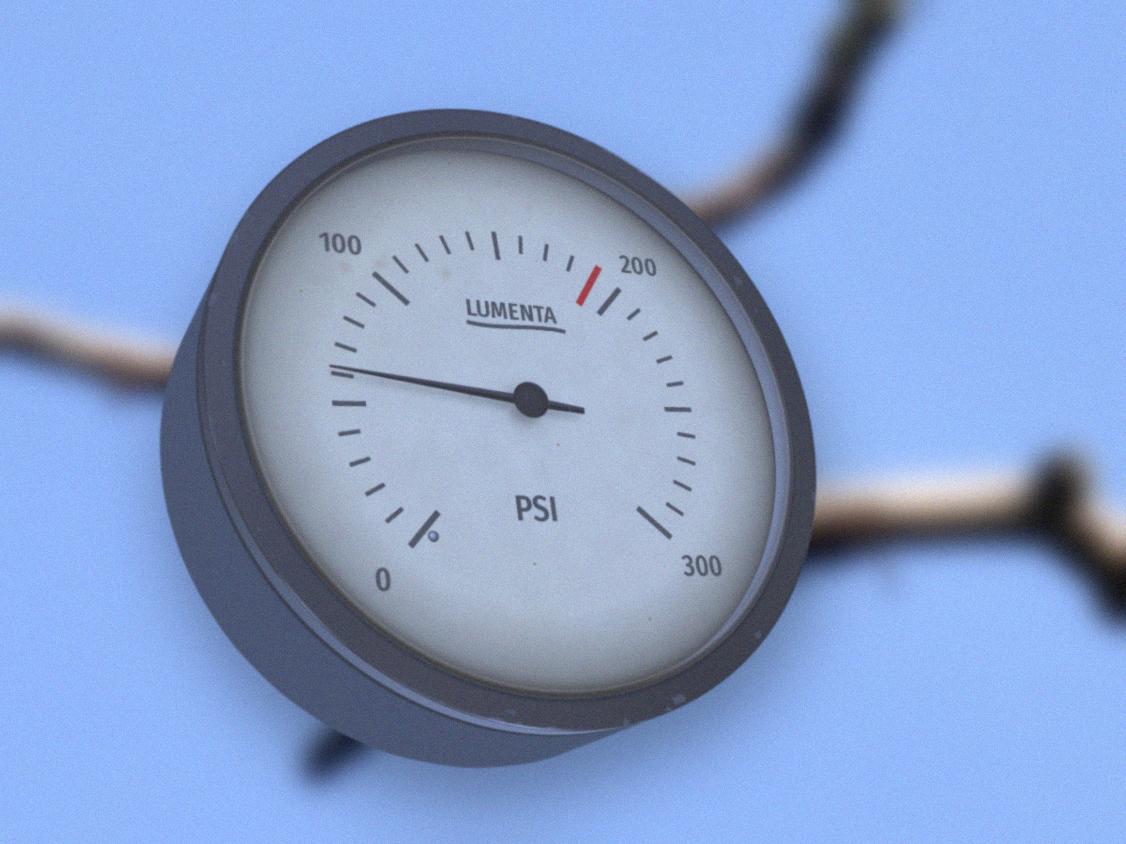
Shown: 60
